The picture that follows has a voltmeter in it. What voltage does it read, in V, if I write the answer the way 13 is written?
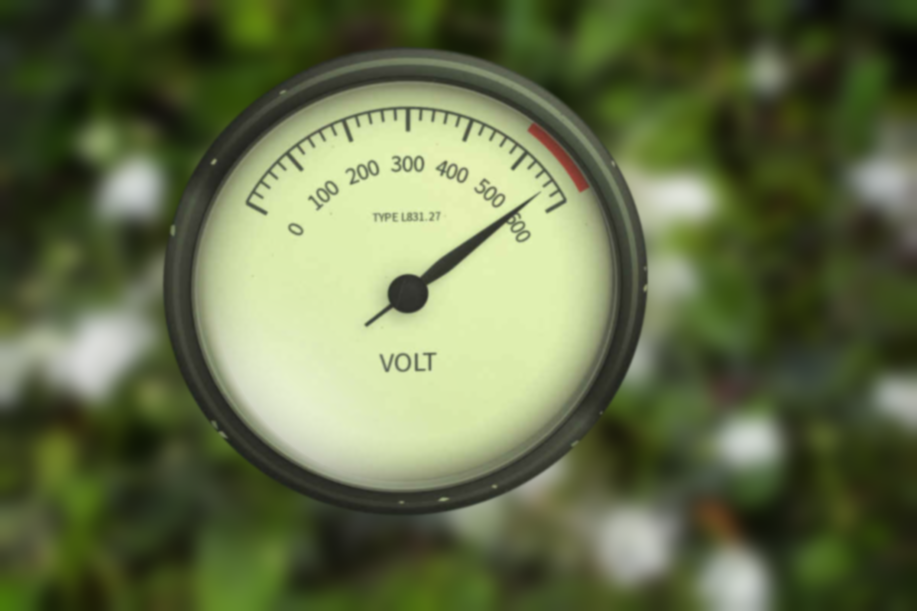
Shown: 560
